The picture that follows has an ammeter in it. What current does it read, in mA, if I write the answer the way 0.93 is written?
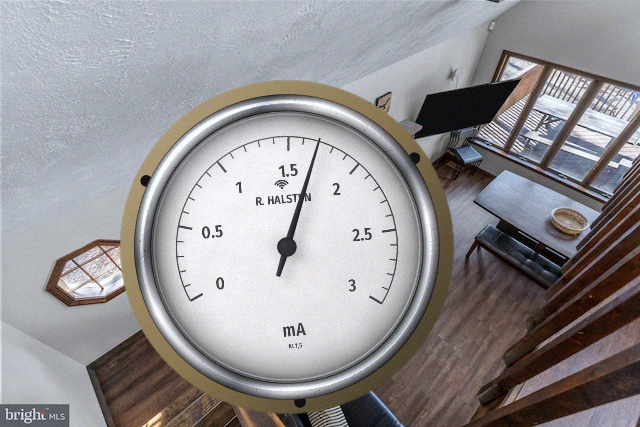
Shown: 1.7
